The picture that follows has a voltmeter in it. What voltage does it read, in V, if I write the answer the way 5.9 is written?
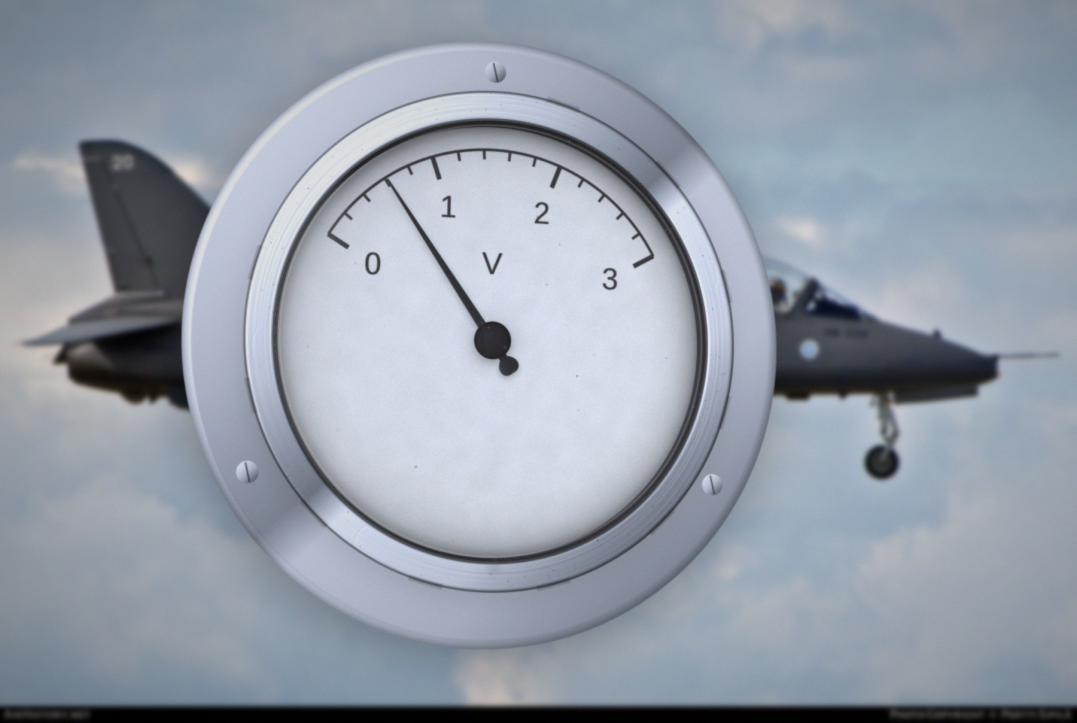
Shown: 0.6
